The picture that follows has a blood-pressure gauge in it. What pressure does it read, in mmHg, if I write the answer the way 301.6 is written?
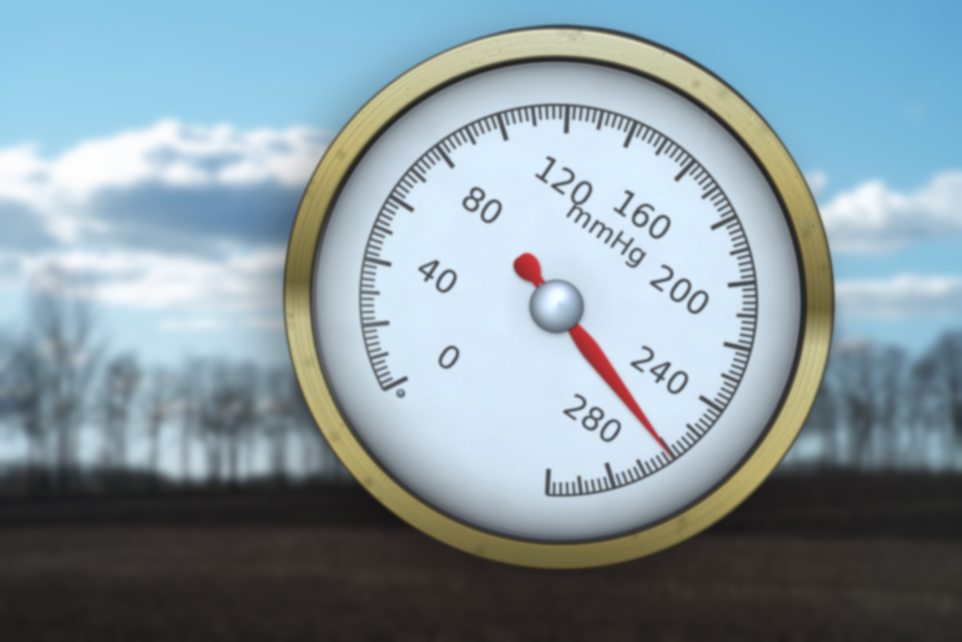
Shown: 260
